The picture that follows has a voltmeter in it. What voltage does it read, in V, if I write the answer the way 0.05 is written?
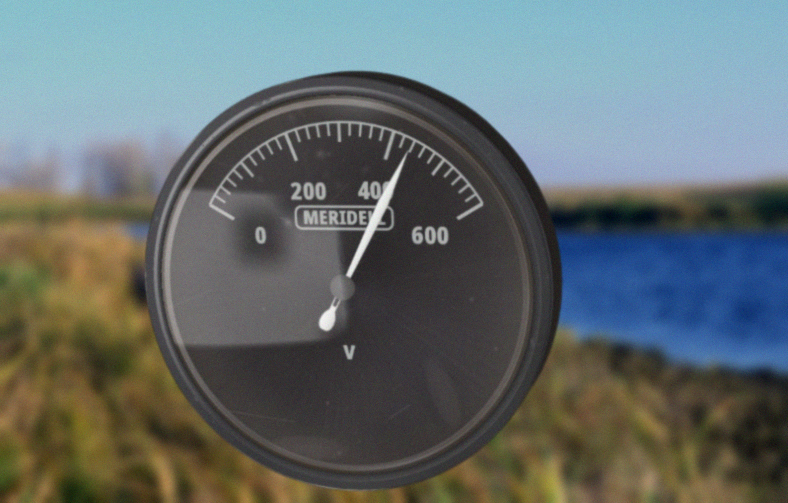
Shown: 440
